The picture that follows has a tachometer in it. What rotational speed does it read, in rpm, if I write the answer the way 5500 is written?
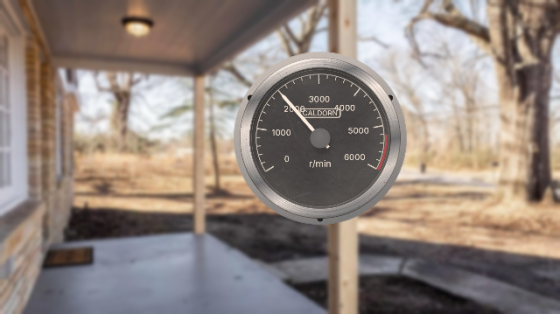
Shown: 2000
